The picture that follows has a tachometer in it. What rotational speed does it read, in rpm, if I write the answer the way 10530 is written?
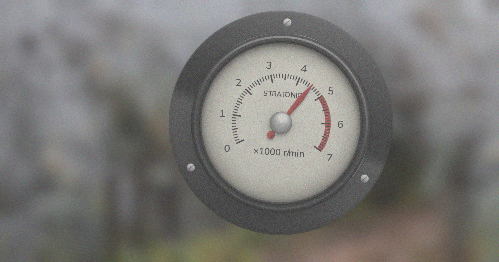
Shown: 4500
